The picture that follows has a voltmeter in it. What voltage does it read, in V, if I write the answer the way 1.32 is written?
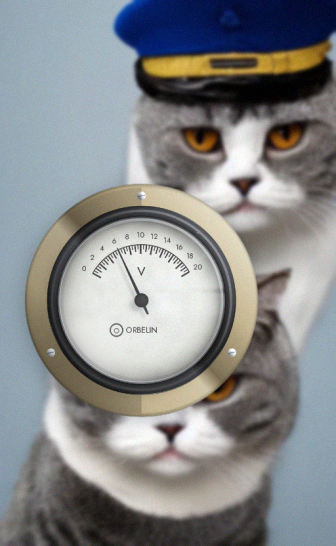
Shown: 6
